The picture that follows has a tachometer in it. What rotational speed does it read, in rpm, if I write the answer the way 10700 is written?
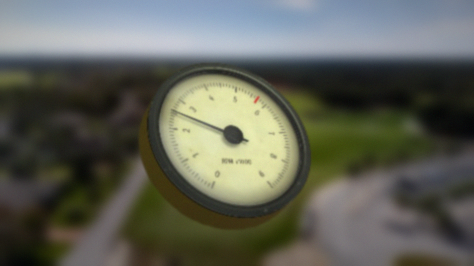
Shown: 2500
